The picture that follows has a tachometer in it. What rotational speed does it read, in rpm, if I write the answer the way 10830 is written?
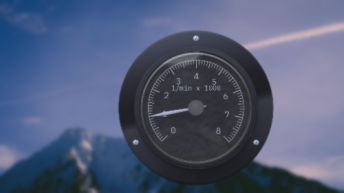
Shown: 1000
